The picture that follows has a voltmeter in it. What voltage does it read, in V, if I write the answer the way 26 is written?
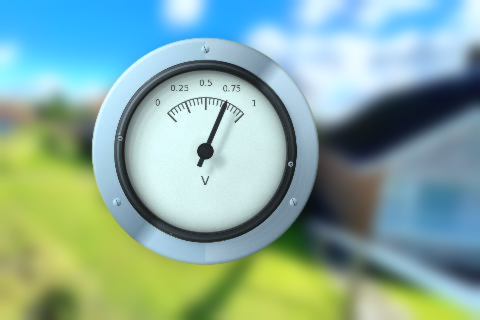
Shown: 0.75
